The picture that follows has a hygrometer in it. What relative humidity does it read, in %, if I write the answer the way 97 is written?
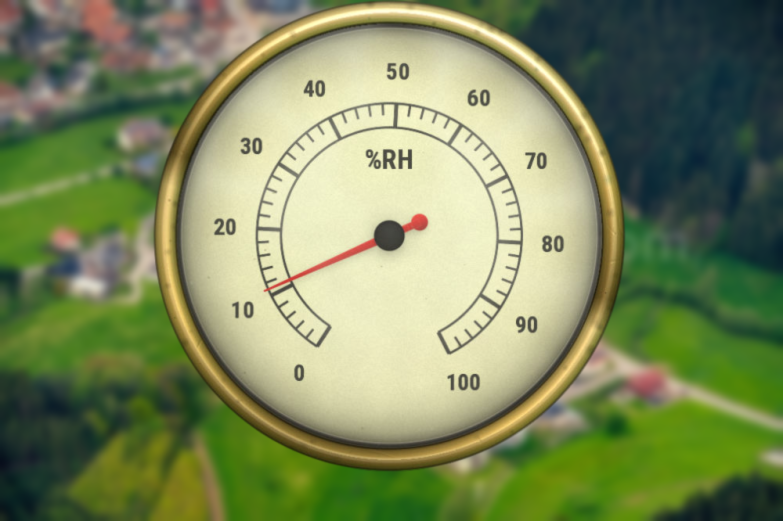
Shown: 11
